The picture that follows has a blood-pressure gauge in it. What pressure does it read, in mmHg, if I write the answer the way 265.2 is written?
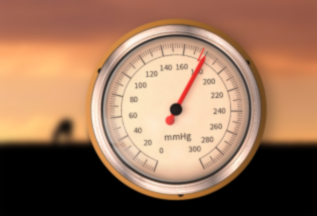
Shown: 180
